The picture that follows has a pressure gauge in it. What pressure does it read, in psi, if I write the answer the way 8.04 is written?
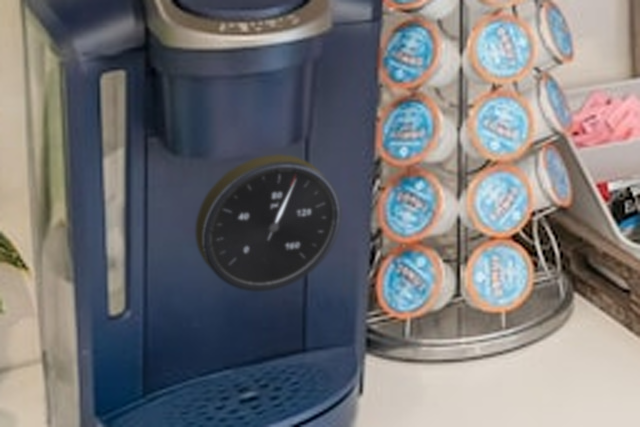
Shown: 90
